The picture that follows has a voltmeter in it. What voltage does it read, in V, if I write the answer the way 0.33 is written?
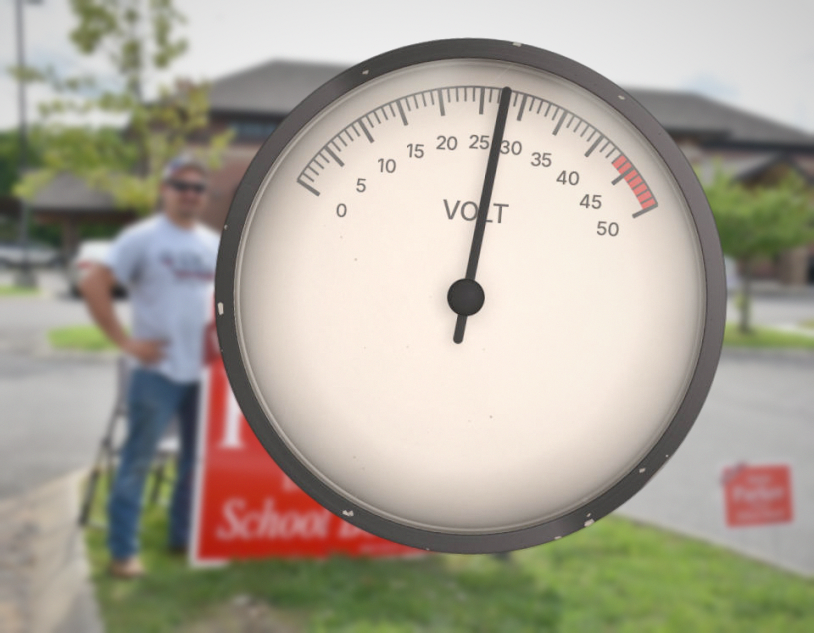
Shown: 28
